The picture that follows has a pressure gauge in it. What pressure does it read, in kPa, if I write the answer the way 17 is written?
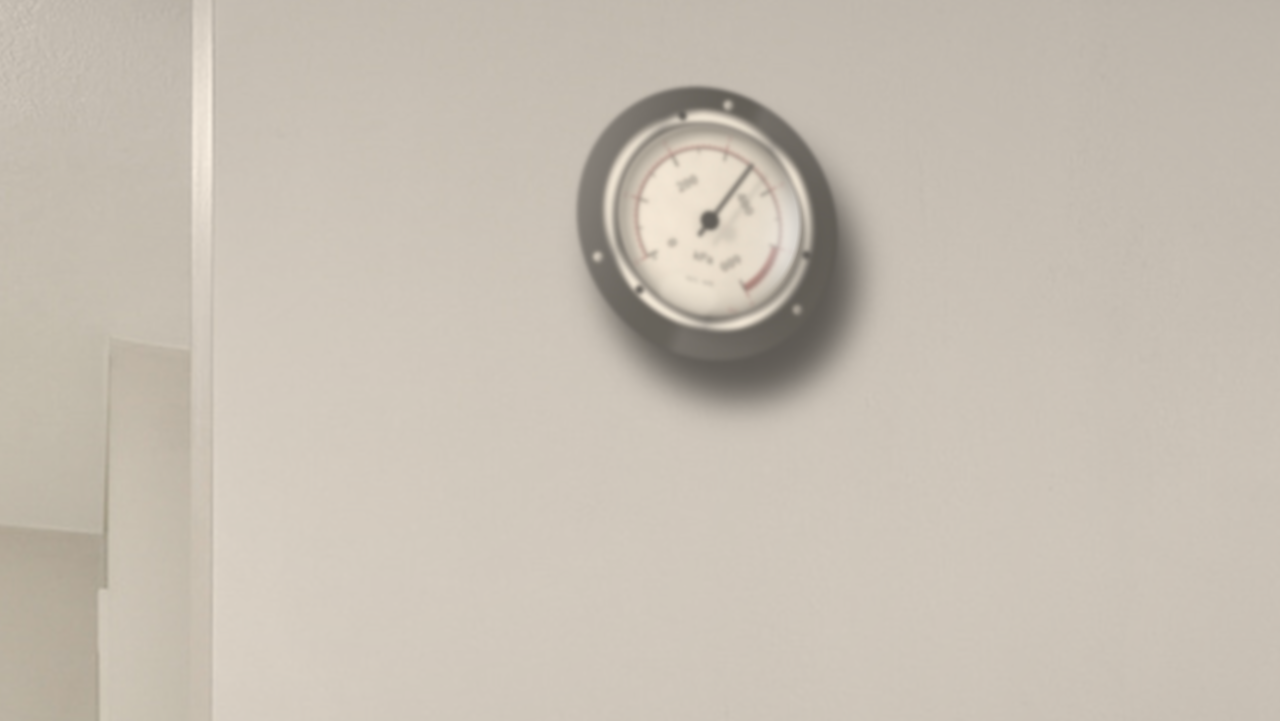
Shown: 350
